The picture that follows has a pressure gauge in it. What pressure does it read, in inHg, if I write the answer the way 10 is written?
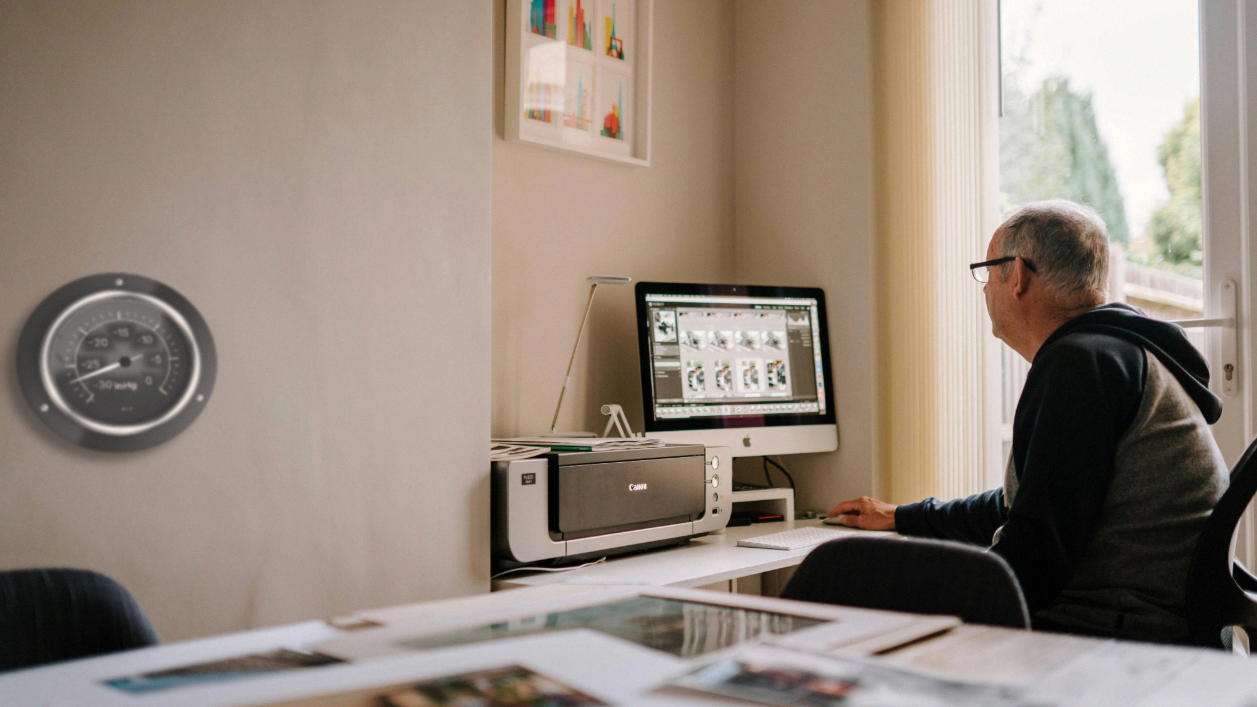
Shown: -27
